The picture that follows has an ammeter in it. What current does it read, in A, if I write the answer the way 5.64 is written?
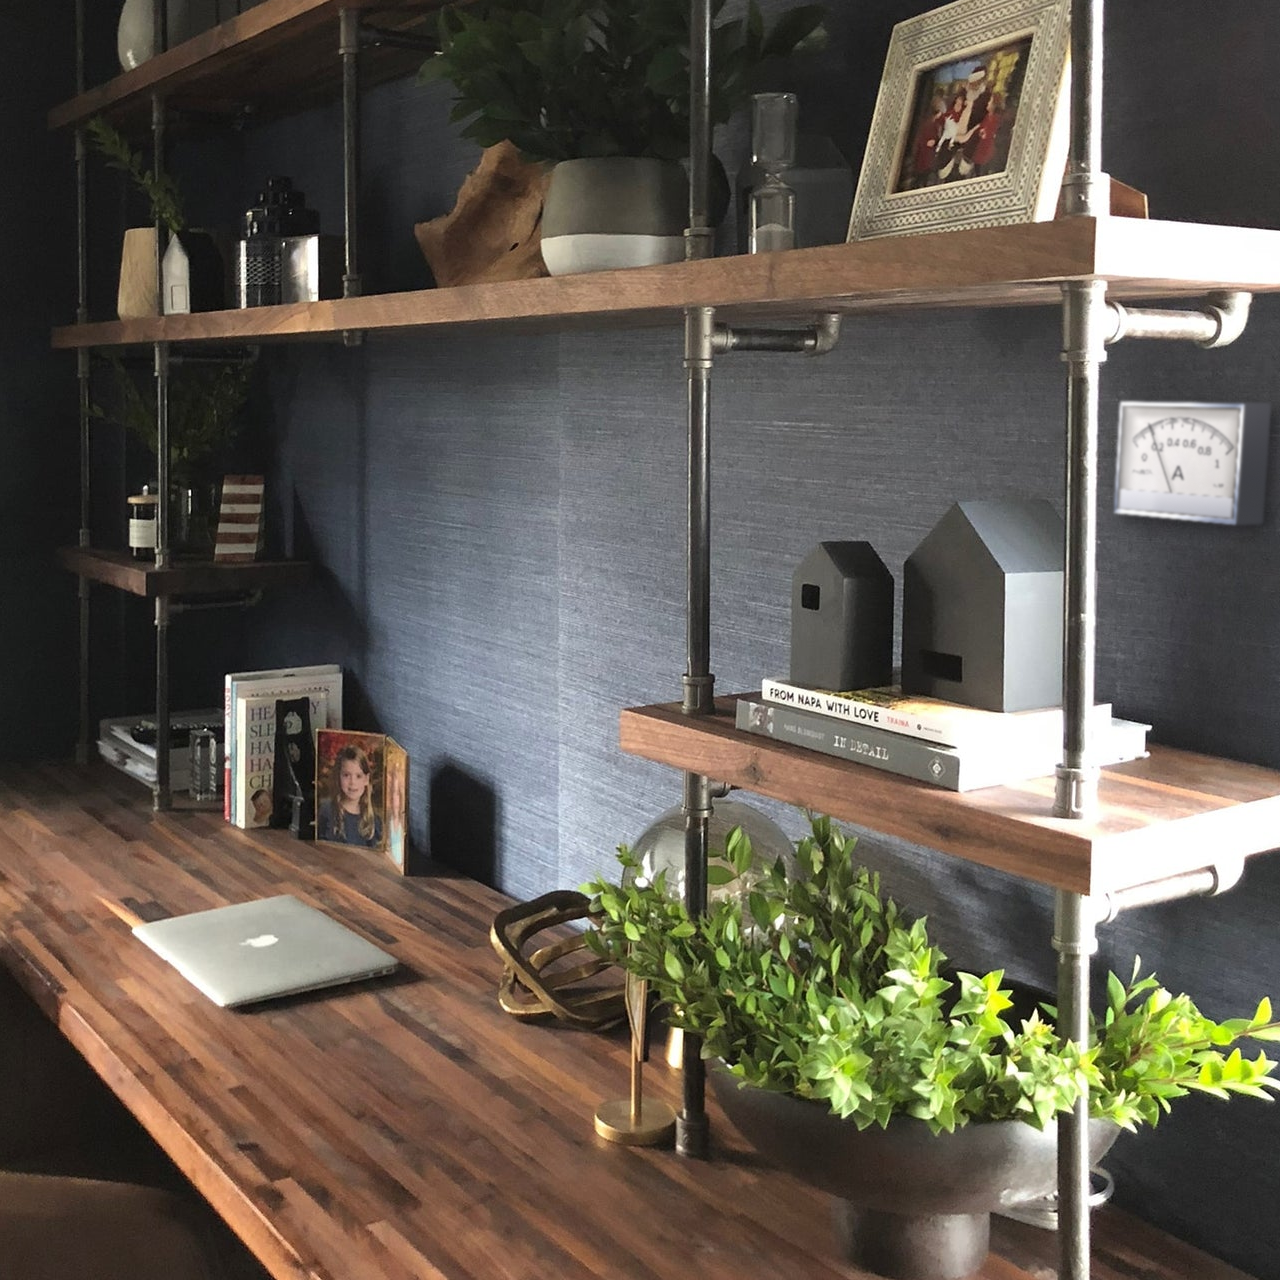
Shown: 0.2
